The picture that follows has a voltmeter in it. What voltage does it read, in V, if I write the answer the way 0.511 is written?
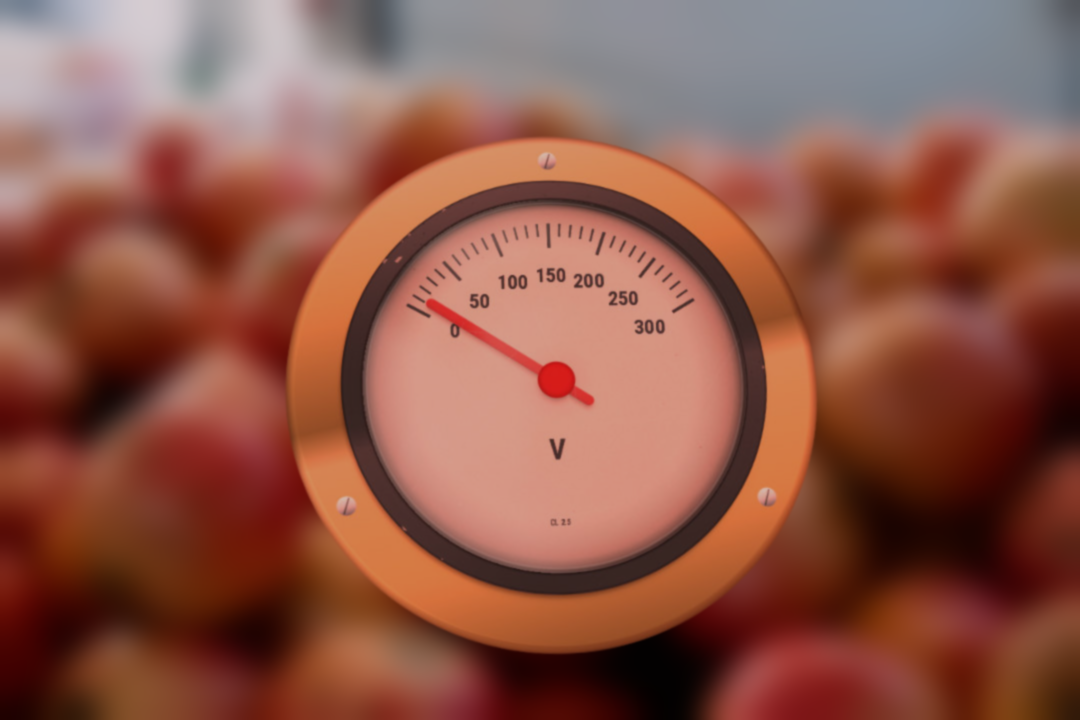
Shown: 10
